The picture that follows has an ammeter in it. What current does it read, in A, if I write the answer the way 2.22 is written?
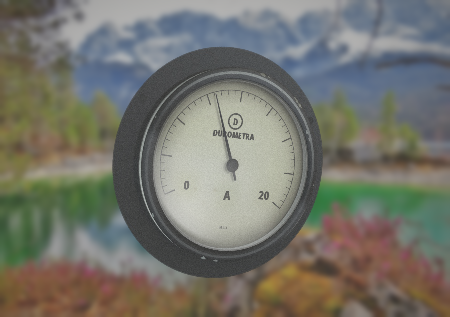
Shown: 8
